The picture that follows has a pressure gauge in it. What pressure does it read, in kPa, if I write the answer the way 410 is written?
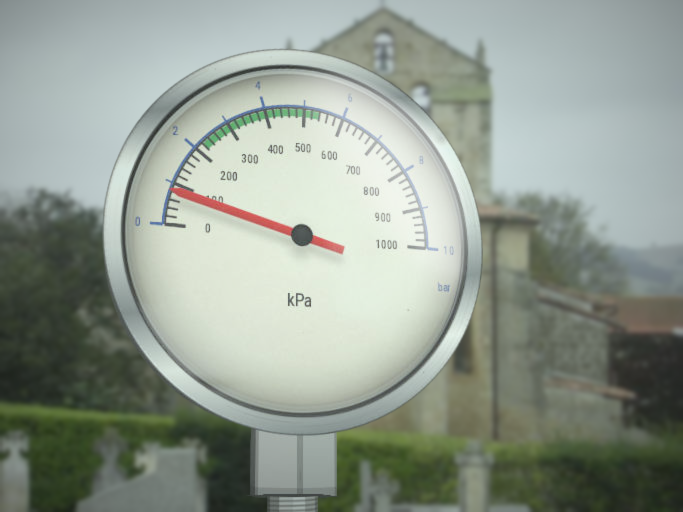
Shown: 80
